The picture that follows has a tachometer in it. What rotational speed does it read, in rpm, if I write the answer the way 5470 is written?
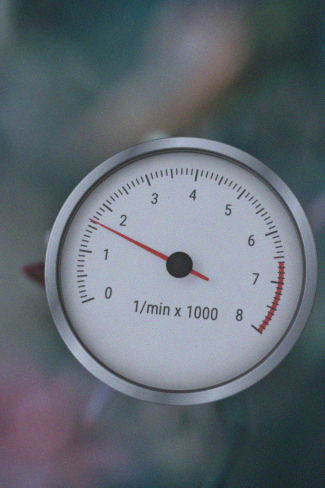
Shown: 1600
